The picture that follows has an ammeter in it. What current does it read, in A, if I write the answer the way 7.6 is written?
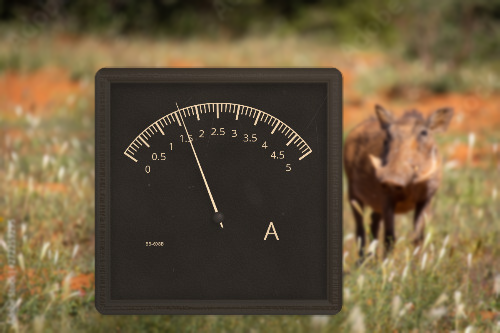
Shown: 1.6
